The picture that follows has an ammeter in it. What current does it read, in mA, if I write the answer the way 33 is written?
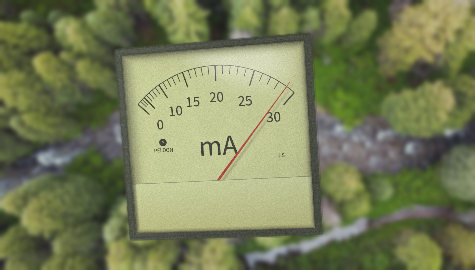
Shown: 29
